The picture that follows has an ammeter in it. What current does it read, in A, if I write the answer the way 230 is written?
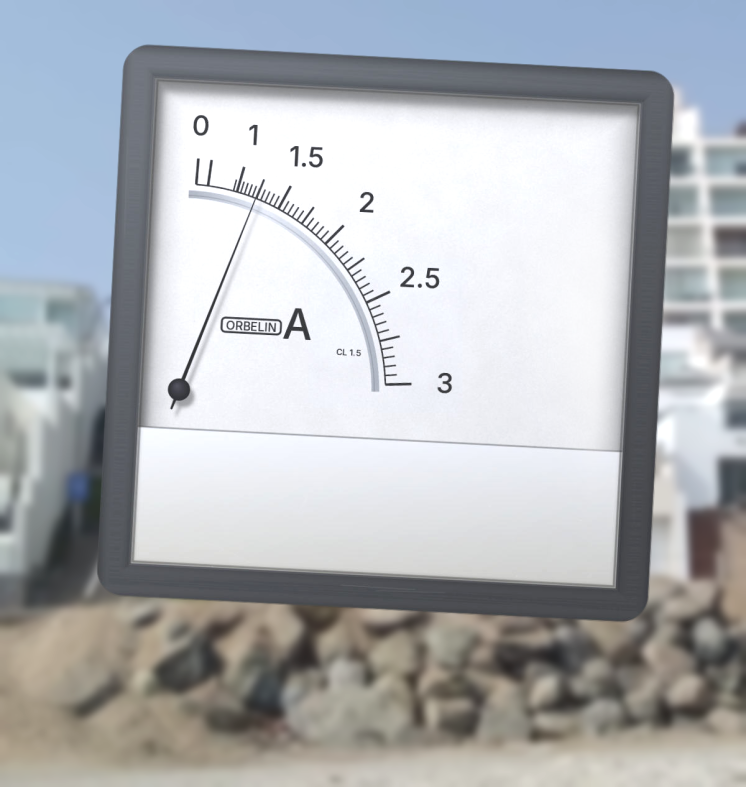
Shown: 1.25
